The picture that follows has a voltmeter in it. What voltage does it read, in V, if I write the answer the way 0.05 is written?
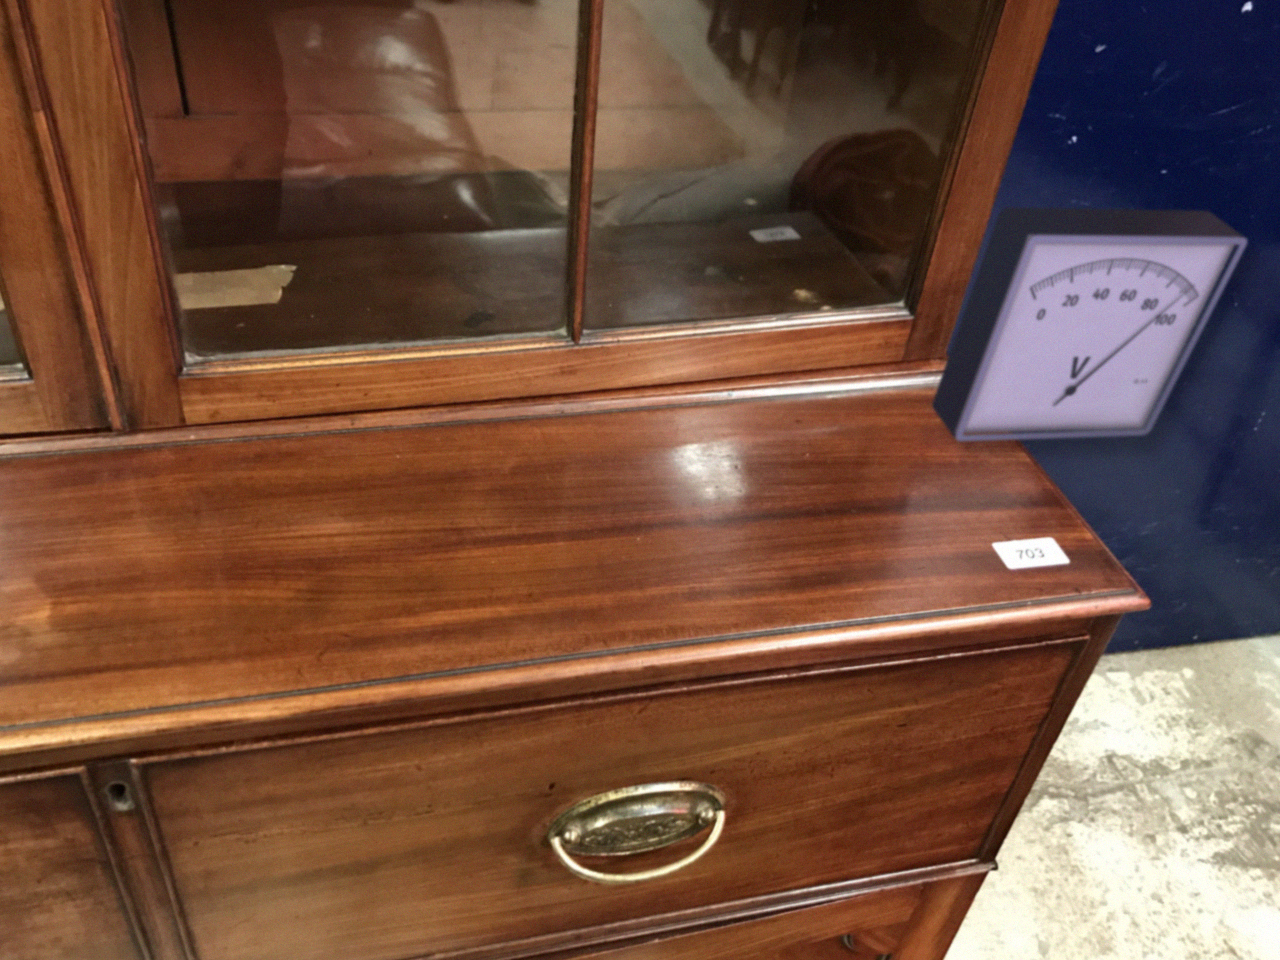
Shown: 90
